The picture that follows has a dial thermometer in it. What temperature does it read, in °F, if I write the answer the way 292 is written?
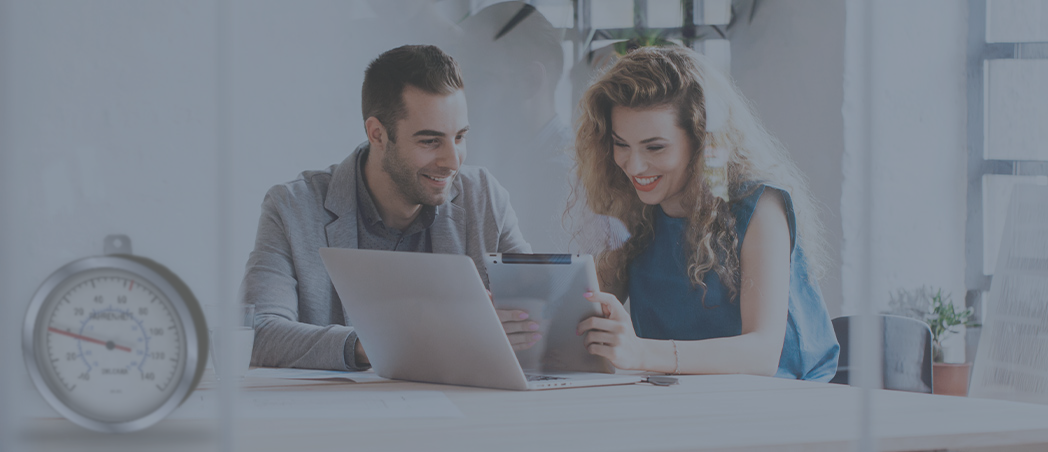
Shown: 0
